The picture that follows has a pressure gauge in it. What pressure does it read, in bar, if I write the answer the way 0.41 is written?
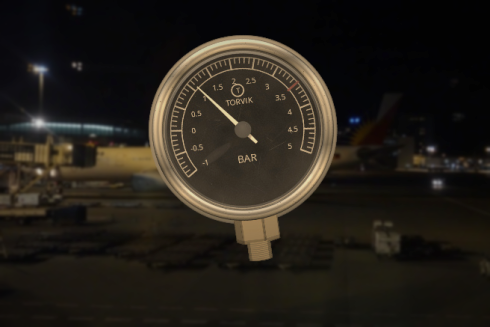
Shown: 1.1
